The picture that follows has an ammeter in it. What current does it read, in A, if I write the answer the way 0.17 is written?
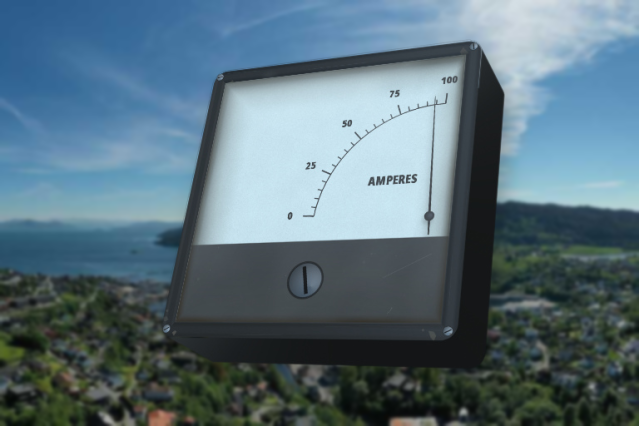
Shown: 95
